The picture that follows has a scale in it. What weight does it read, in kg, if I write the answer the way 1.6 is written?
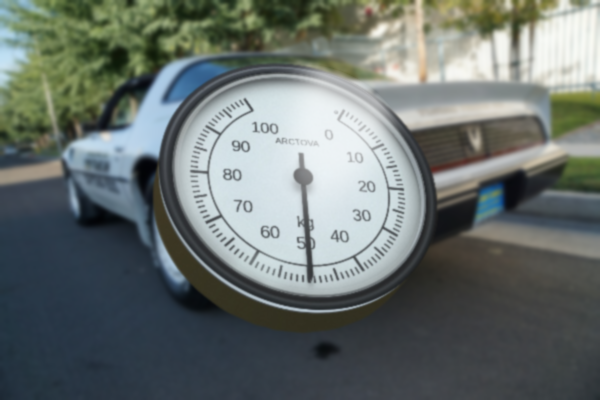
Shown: 50
